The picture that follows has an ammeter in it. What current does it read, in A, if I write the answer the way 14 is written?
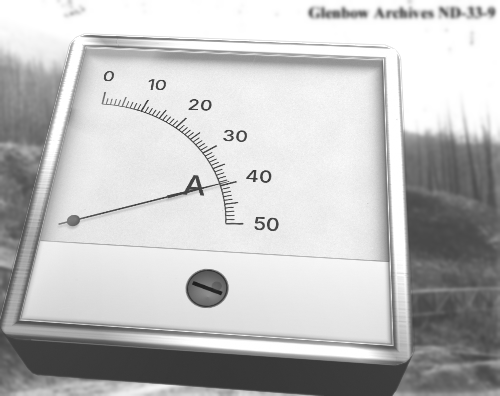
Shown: 40
